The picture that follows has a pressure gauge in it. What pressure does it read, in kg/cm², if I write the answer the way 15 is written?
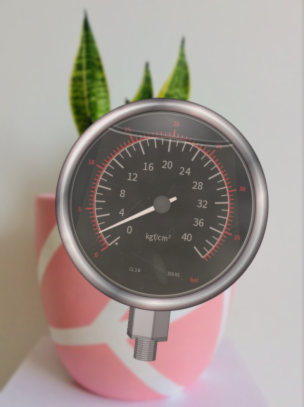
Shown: 2
